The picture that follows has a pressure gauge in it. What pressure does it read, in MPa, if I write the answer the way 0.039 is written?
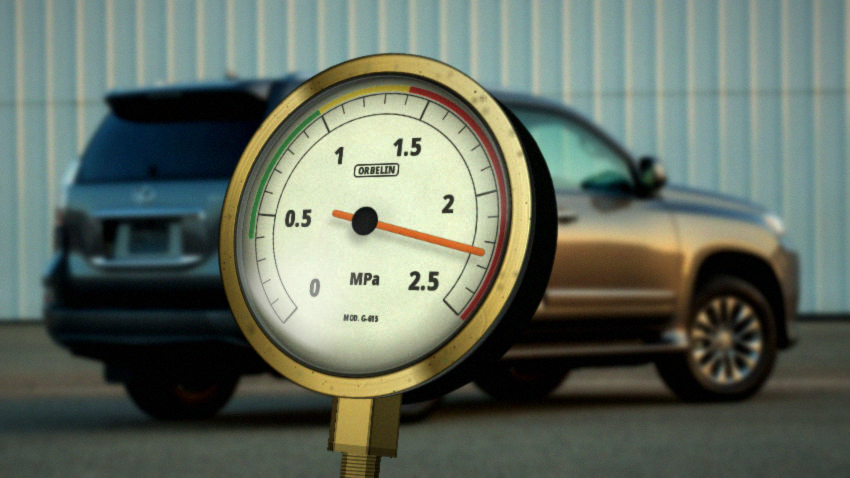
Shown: 2.25
